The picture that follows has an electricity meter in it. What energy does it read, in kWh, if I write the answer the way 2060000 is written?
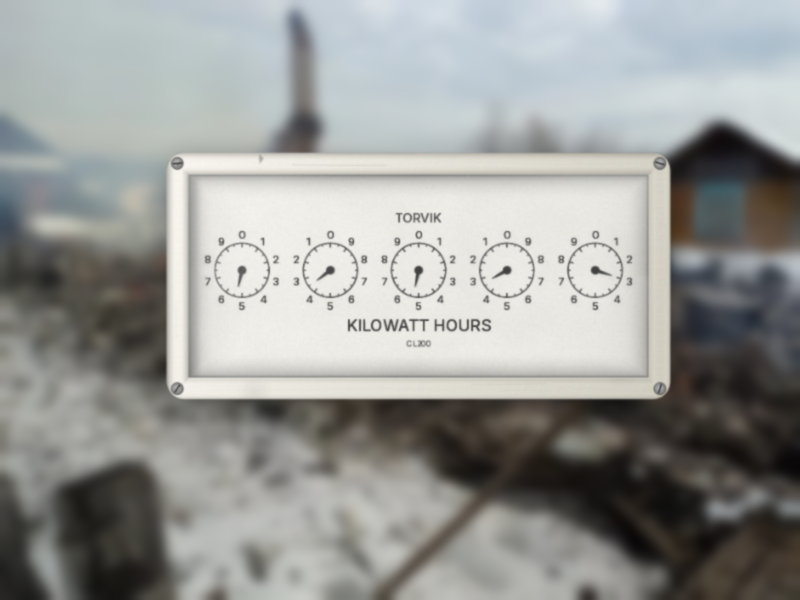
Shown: 53533
